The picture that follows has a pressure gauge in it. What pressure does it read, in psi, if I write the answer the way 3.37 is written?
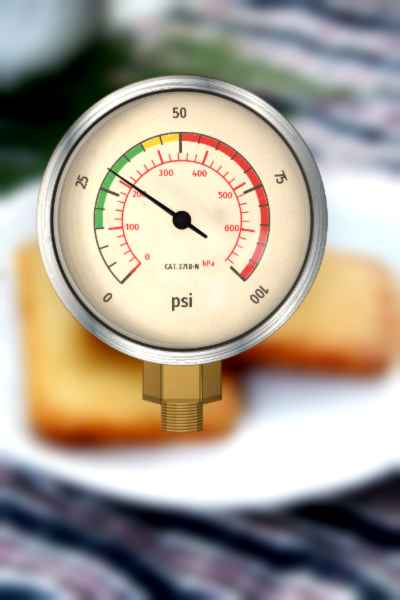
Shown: 30
